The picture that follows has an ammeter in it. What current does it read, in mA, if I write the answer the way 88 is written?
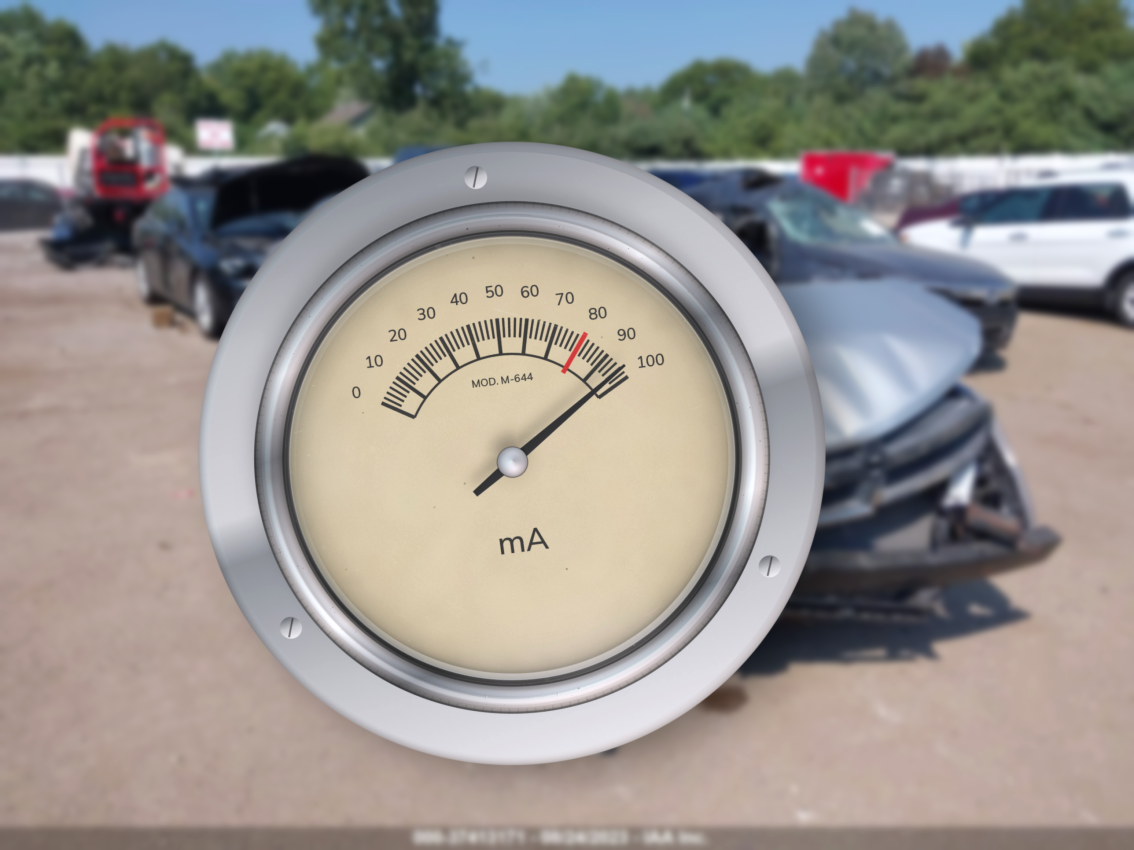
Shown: 96
